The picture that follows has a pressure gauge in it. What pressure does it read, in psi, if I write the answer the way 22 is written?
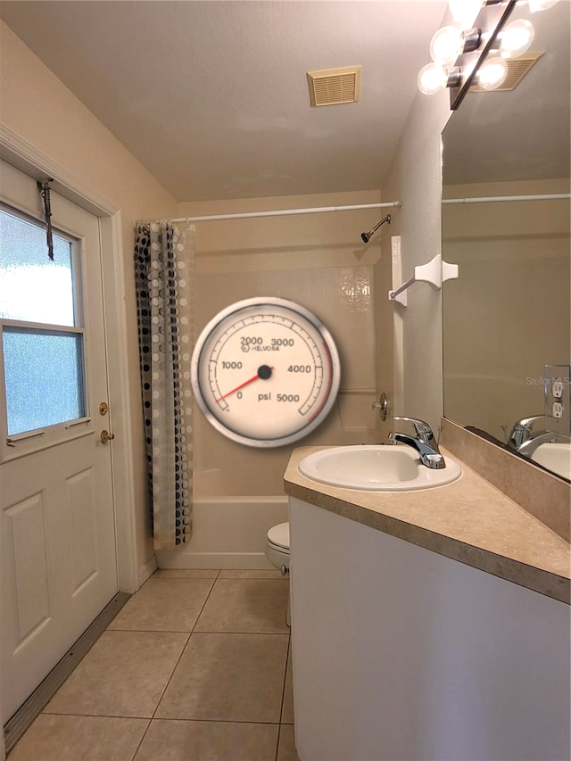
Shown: 200
